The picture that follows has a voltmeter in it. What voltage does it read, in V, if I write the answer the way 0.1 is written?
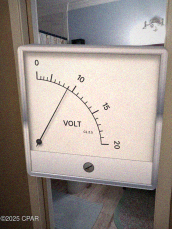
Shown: 9
